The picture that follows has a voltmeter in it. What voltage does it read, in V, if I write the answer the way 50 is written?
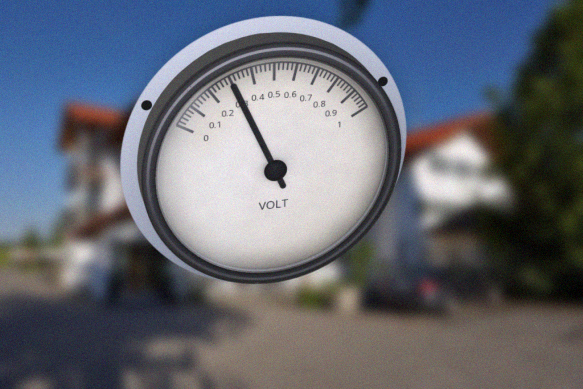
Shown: 0.3
